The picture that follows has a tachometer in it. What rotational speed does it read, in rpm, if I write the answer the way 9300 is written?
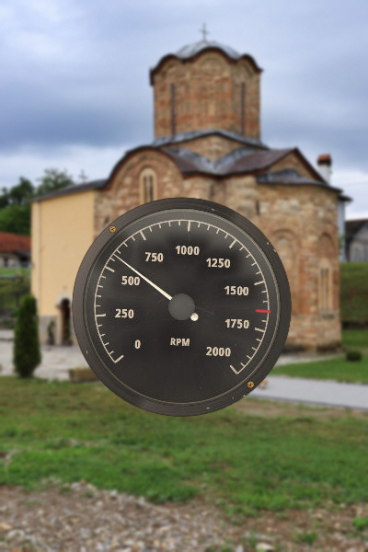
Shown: 575
